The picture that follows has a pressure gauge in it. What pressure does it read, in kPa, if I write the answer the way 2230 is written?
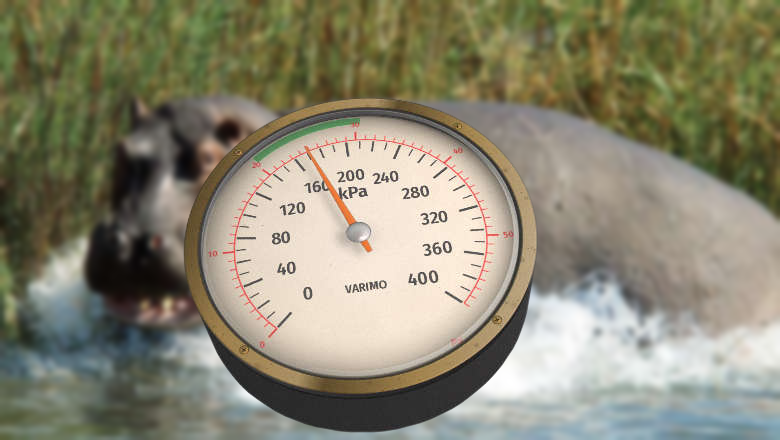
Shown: 170
